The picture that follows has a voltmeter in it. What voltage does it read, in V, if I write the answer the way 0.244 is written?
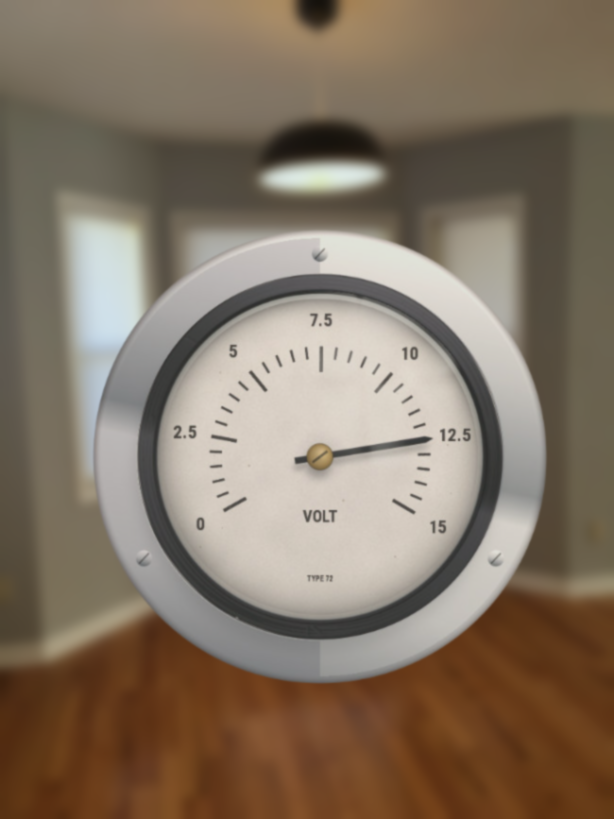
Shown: 12.5
